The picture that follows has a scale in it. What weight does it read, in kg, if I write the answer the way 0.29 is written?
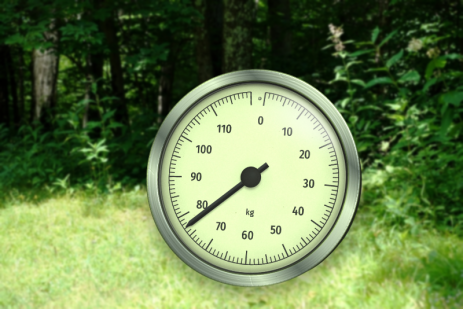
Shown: 77
